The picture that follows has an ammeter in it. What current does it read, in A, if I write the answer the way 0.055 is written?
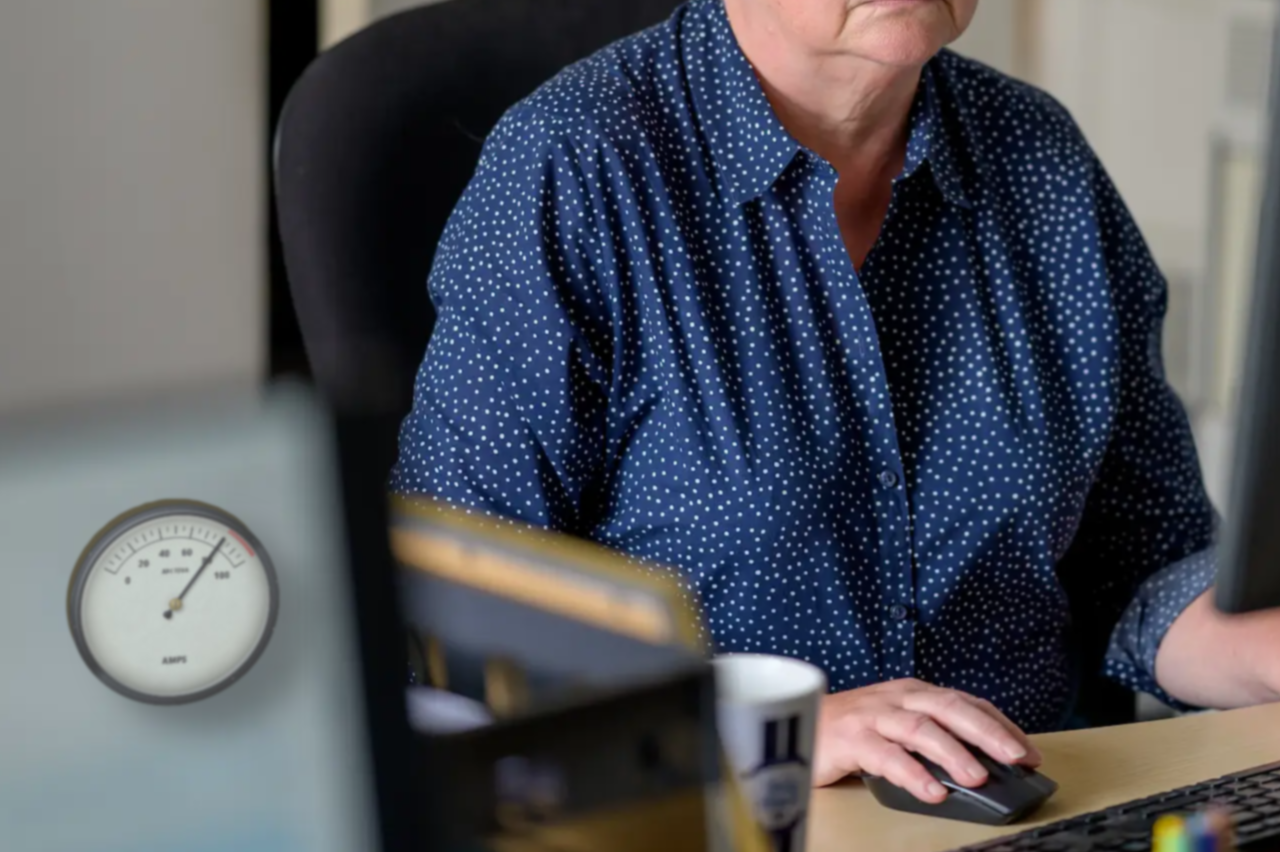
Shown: 80
